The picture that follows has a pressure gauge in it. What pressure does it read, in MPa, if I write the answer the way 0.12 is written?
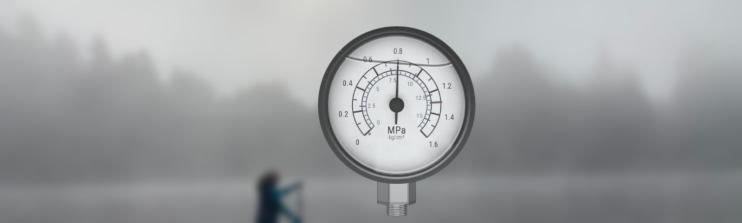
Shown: 0.8
